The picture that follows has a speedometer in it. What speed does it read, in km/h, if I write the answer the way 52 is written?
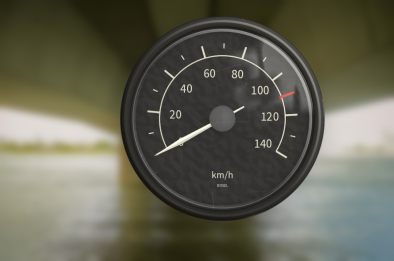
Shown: 0
